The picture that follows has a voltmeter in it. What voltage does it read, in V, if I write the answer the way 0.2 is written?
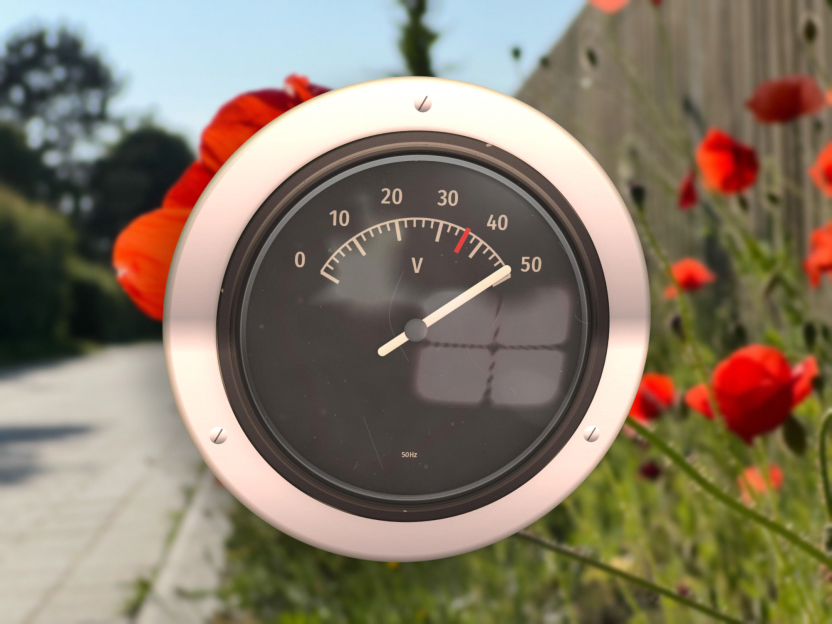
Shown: 48
